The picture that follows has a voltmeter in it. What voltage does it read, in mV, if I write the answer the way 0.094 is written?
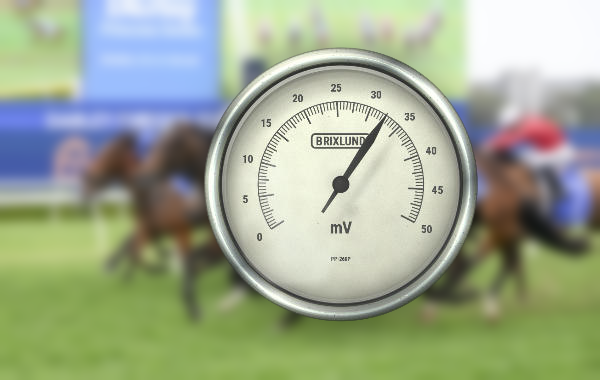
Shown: 32.5
